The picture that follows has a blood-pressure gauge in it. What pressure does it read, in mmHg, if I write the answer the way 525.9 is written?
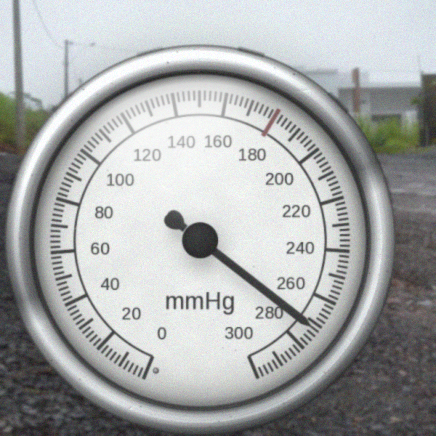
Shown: 272
